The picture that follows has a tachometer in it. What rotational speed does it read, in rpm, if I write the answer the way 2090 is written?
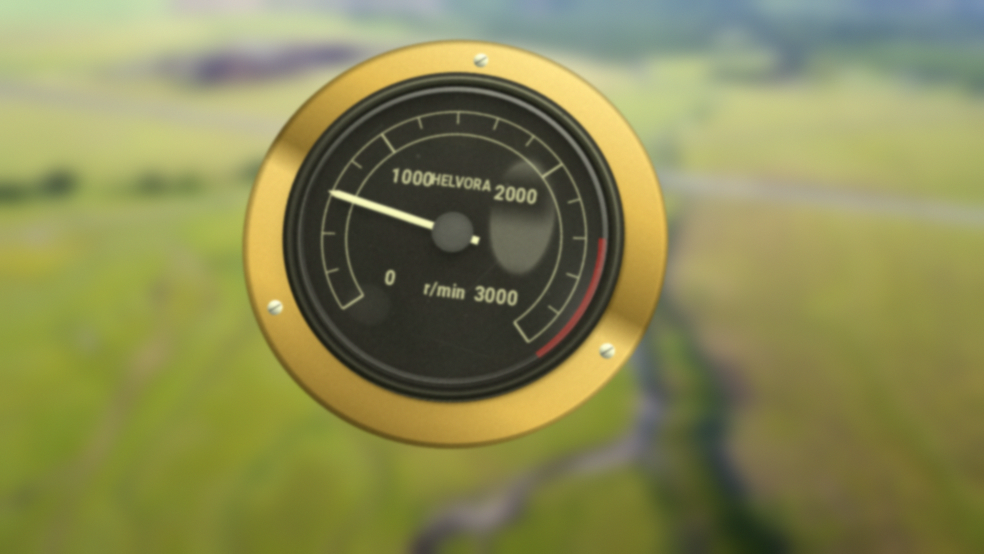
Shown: 600
